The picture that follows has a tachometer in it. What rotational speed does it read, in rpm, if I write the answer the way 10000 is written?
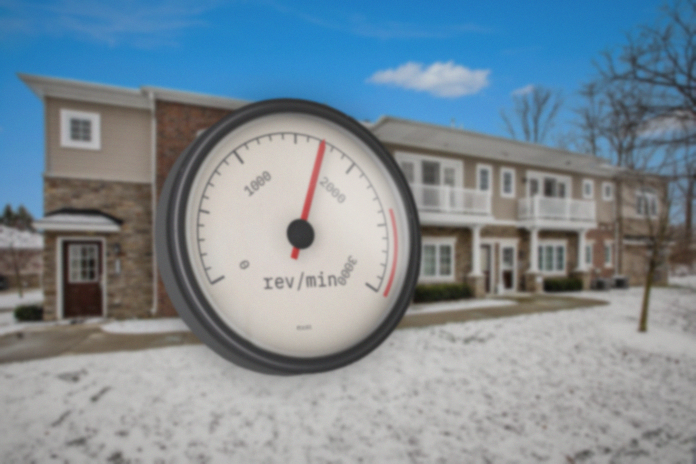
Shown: 1700
